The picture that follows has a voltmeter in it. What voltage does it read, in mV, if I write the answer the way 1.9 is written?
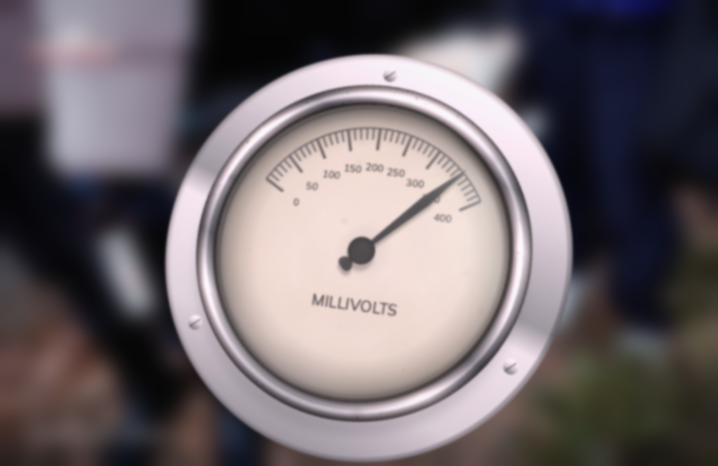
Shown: 350
